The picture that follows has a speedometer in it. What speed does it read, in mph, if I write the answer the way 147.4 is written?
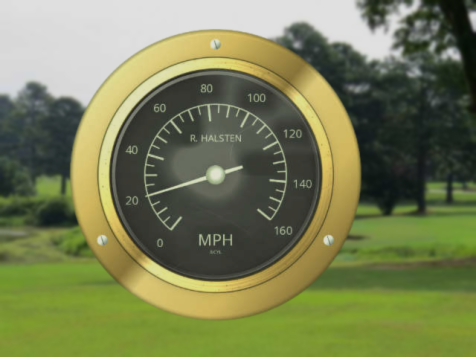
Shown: 20
